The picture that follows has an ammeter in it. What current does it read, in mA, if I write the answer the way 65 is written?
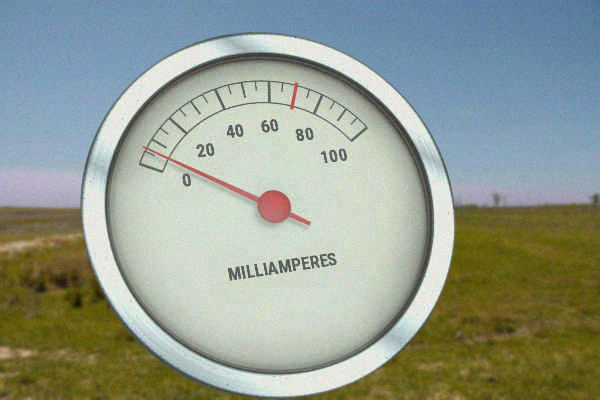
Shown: 5
